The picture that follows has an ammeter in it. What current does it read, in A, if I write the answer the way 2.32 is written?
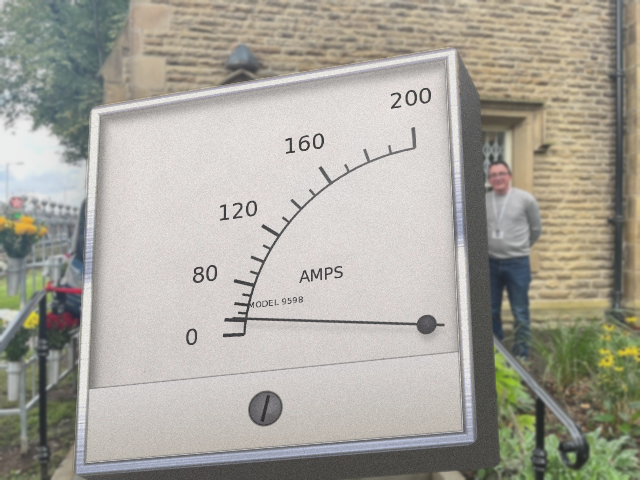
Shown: 40
